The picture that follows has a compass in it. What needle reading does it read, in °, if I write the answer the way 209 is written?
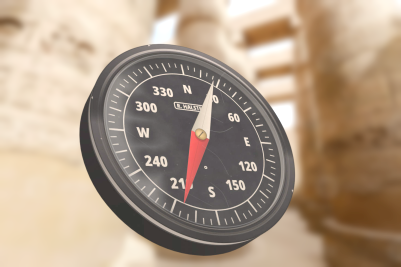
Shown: 205
